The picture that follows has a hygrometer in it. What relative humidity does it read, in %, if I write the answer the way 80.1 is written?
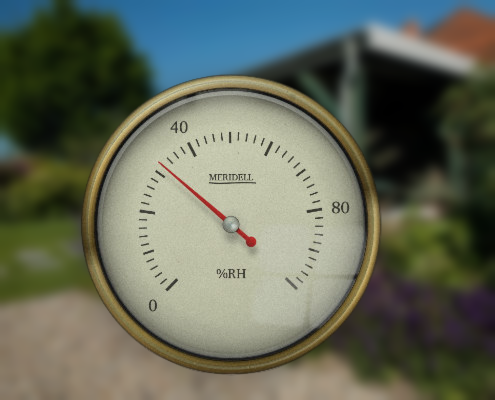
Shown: 32
